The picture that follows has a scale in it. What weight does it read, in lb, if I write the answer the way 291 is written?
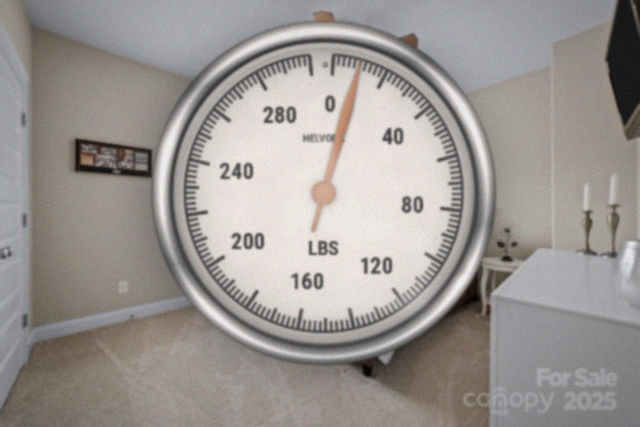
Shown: 10
